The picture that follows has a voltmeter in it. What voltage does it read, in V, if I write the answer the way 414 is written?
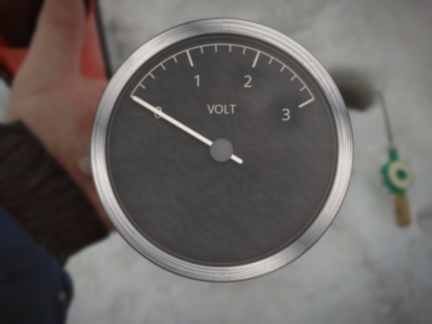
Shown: 0
